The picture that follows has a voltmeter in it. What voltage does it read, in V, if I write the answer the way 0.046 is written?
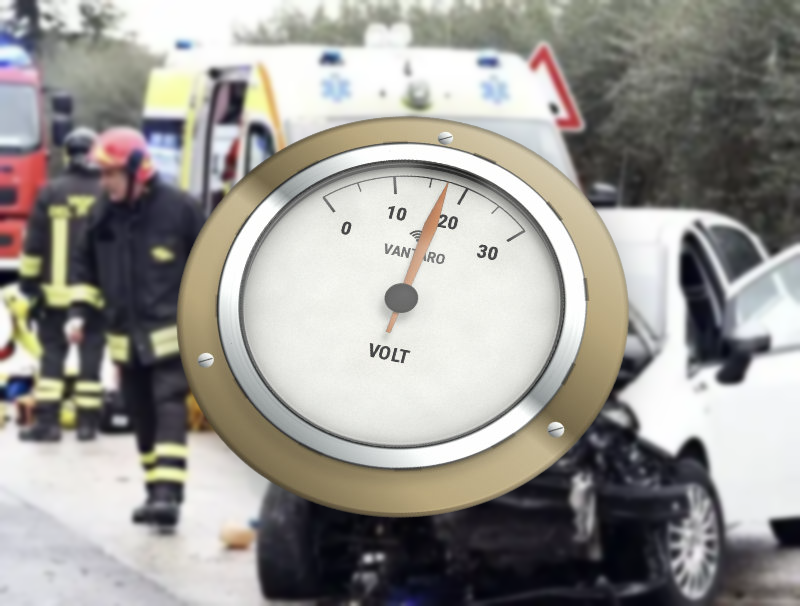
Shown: 17.5
